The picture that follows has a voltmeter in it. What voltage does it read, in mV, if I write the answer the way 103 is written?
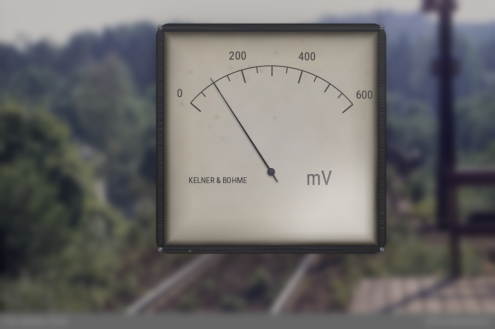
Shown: 100
